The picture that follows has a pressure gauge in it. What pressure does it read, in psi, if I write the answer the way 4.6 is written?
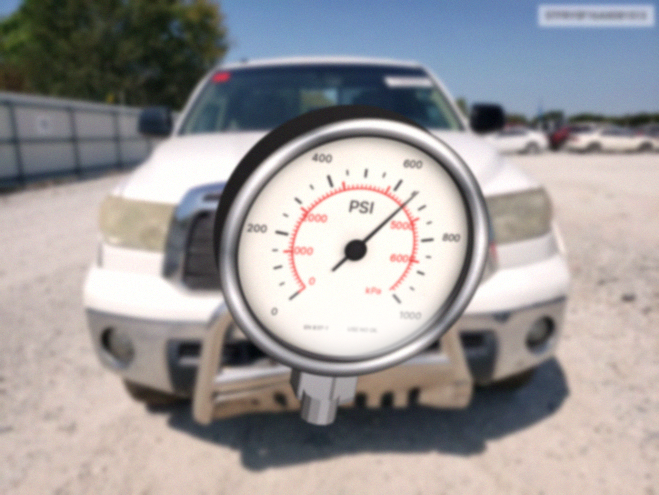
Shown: 650
